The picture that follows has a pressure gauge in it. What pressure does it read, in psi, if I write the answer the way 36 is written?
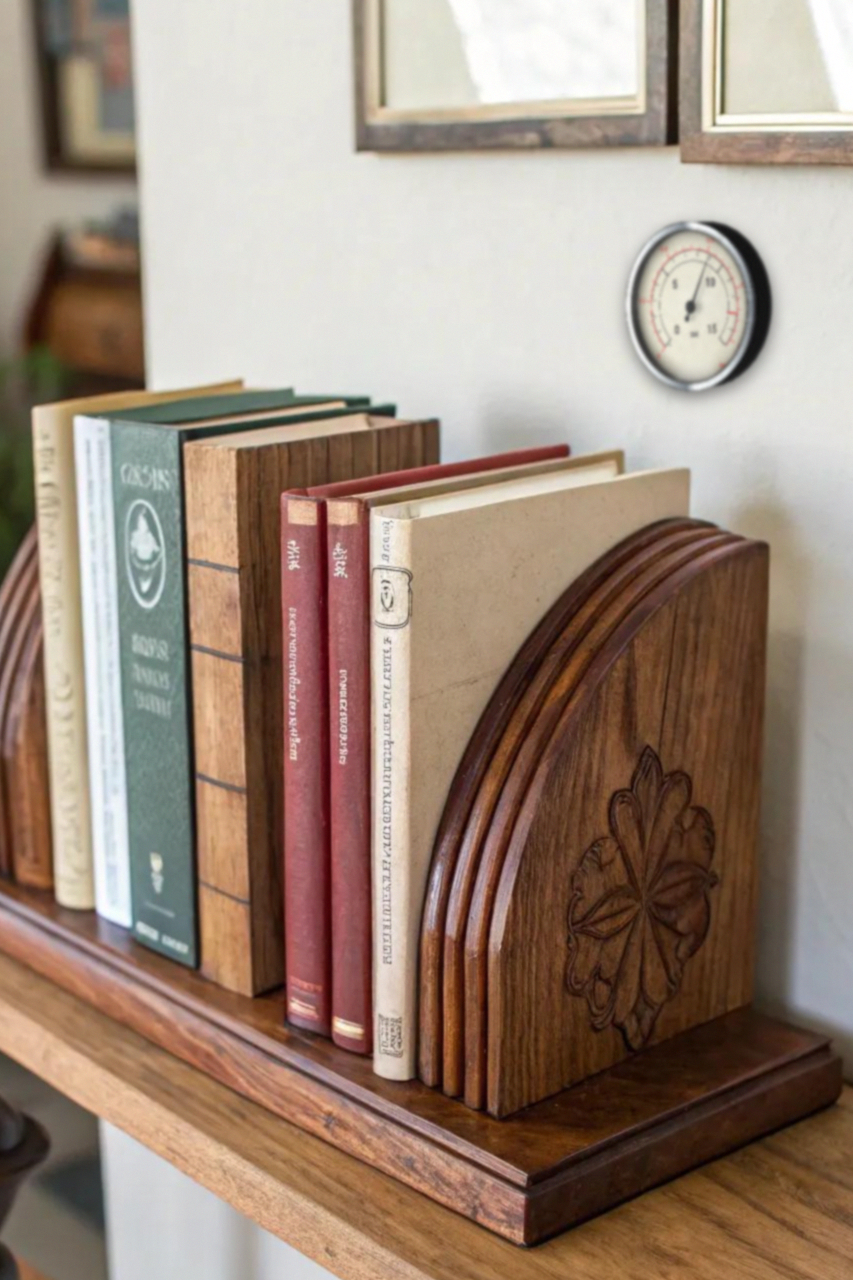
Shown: 9
